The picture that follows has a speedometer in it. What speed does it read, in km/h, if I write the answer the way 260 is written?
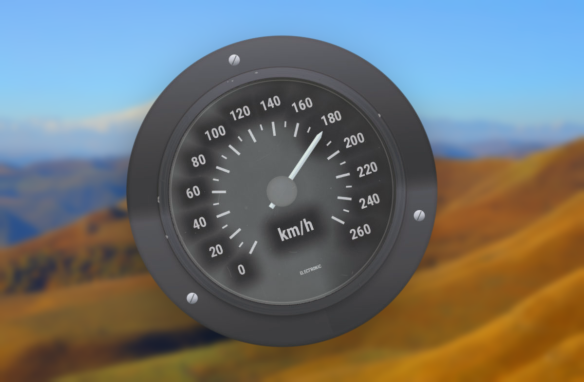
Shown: 180
